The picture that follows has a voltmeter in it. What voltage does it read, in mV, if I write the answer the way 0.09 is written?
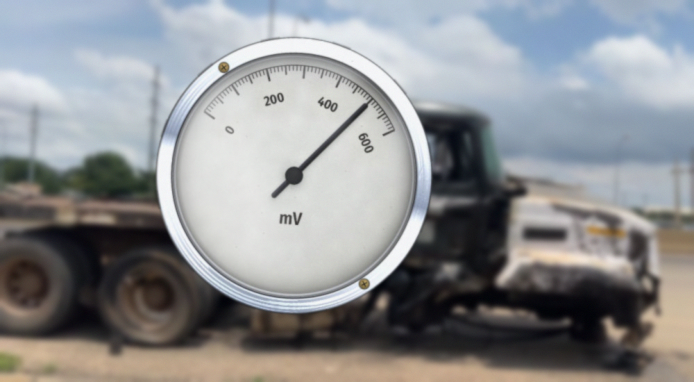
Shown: 500
